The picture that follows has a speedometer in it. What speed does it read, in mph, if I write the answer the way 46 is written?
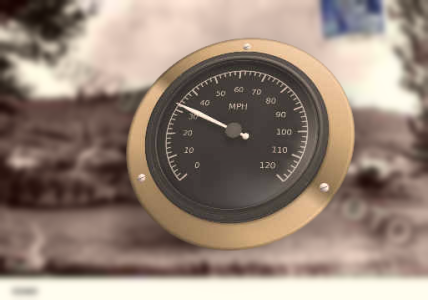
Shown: 32
